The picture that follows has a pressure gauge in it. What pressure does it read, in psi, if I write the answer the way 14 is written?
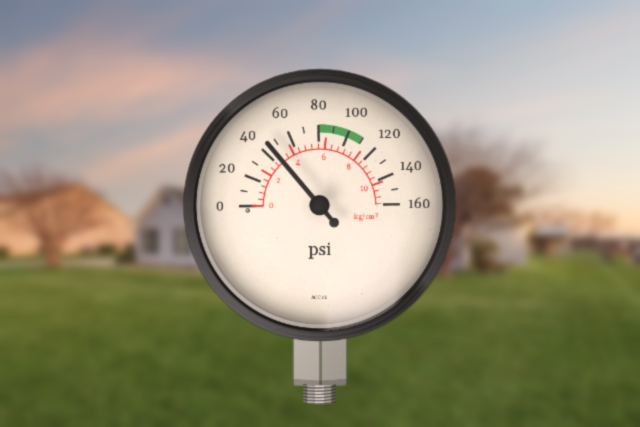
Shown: 45
